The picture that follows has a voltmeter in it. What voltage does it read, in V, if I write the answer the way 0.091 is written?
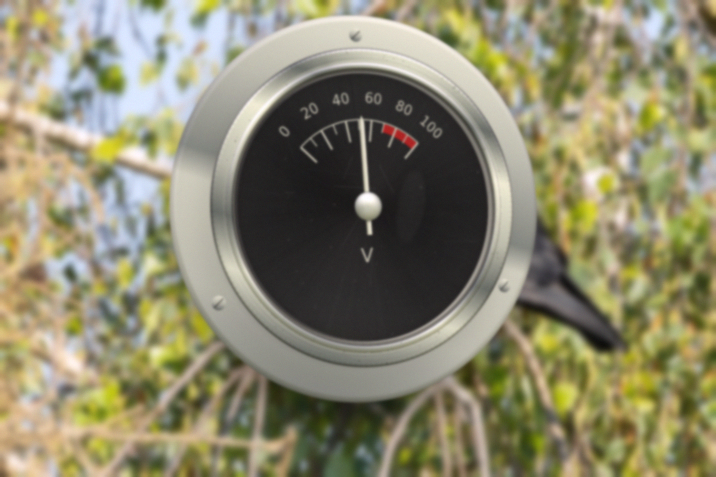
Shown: 50
